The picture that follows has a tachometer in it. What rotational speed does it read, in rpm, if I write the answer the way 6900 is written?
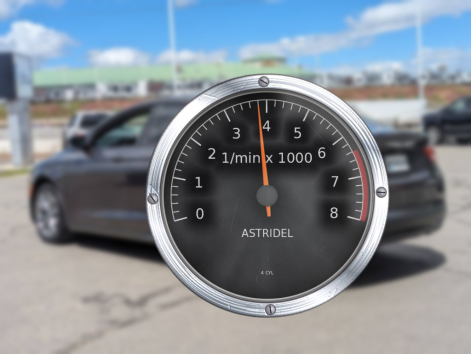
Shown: 3800
